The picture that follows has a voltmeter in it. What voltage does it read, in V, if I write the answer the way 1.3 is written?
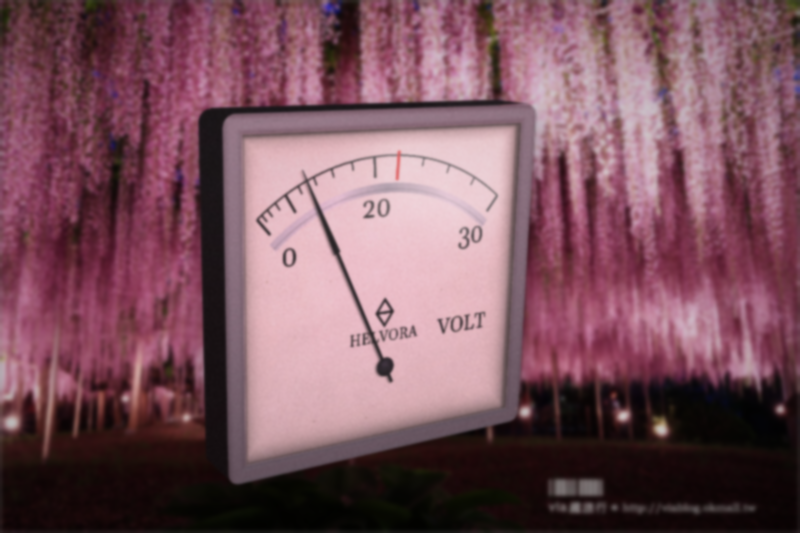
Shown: 13
